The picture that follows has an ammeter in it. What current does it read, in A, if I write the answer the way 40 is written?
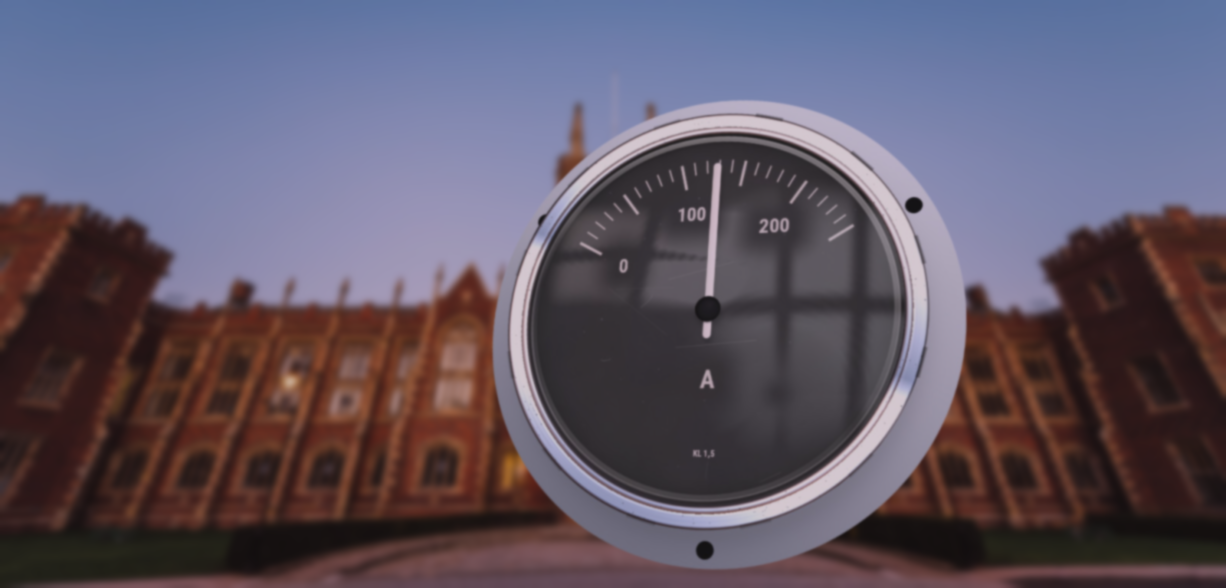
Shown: 130
